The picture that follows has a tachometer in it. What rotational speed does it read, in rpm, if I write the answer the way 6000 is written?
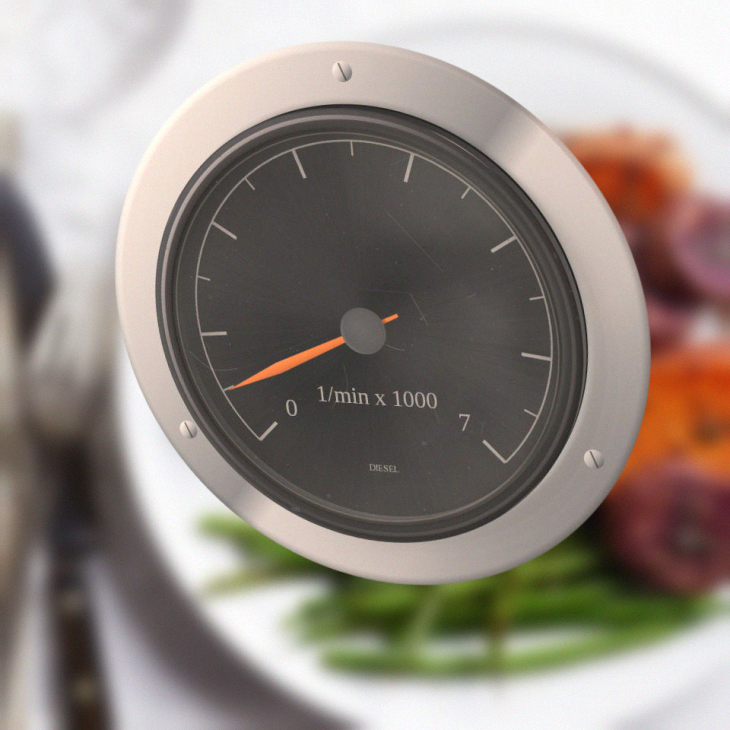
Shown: 500
